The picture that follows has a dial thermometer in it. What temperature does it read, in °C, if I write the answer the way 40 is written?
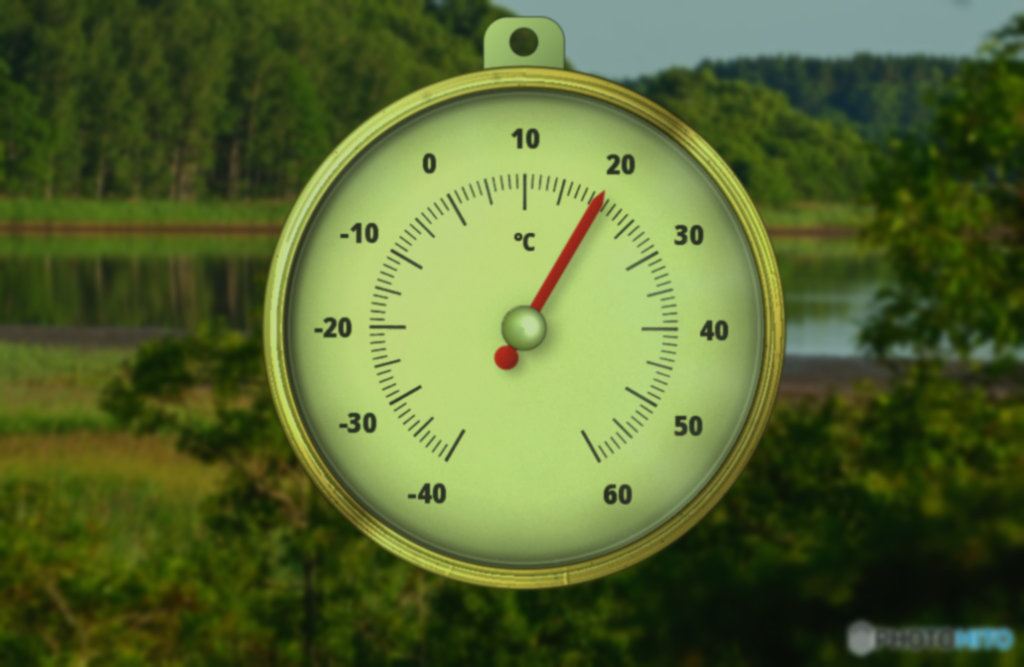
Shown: 20
